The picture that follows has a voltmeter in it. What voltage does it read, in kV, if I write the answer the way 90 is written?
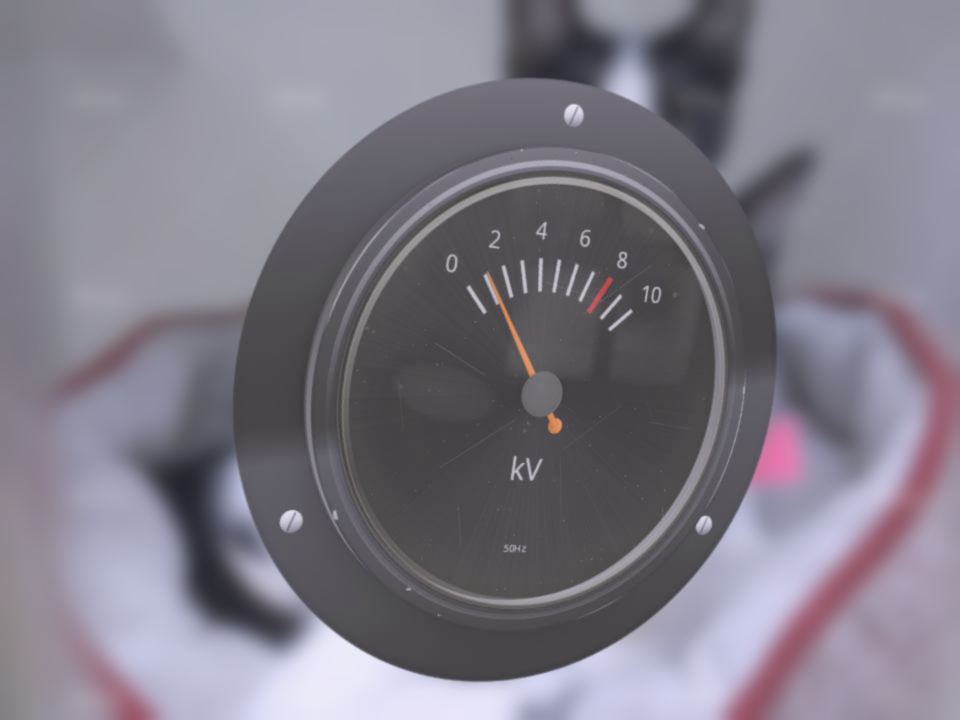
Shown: 1
